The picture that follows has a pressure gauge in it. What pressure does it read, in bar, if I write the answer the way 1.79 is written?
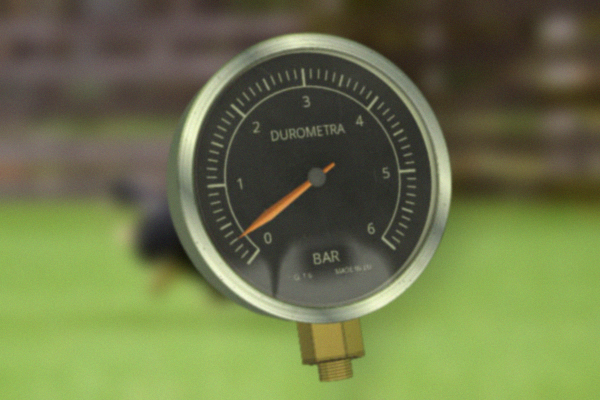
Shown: 0.3
